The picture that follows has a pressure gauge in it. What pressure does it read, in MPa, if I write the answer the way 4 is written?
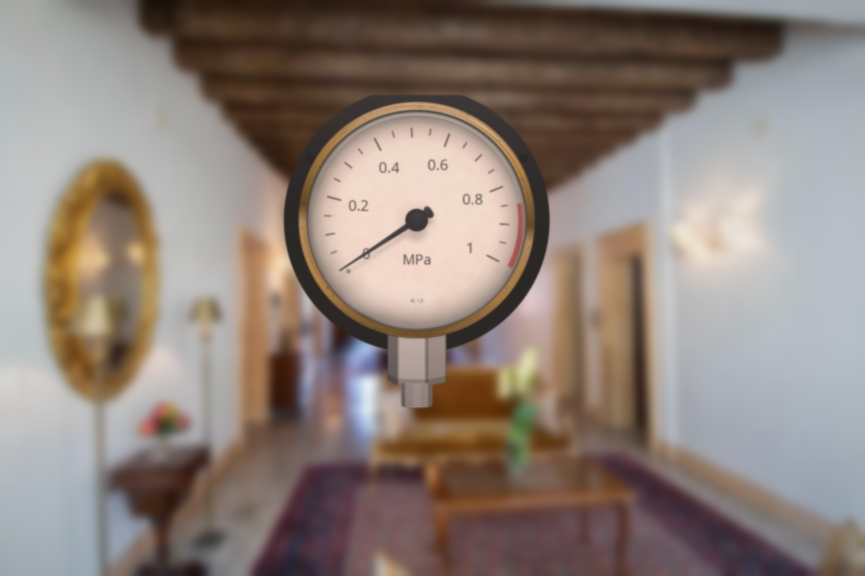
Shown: 0
